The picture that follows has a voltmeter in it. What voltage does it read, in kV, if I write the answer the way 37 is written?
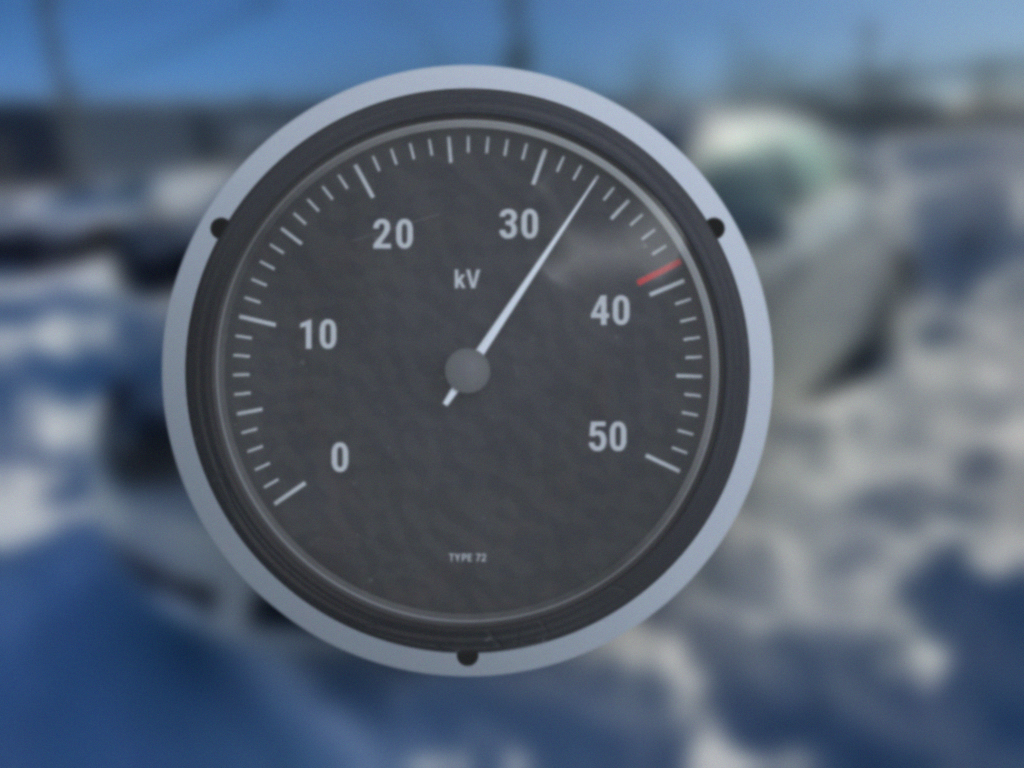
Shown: 33
